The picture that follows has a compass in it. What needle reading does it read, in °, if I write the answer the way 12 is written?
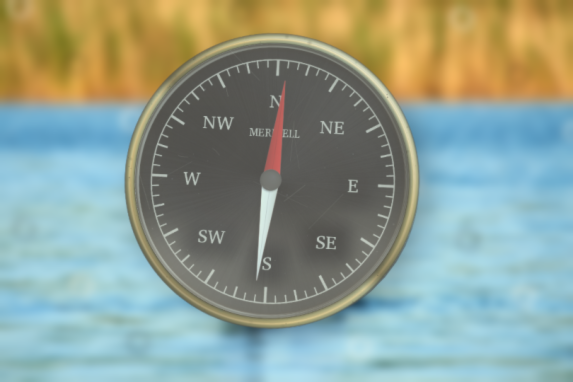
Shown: 5
